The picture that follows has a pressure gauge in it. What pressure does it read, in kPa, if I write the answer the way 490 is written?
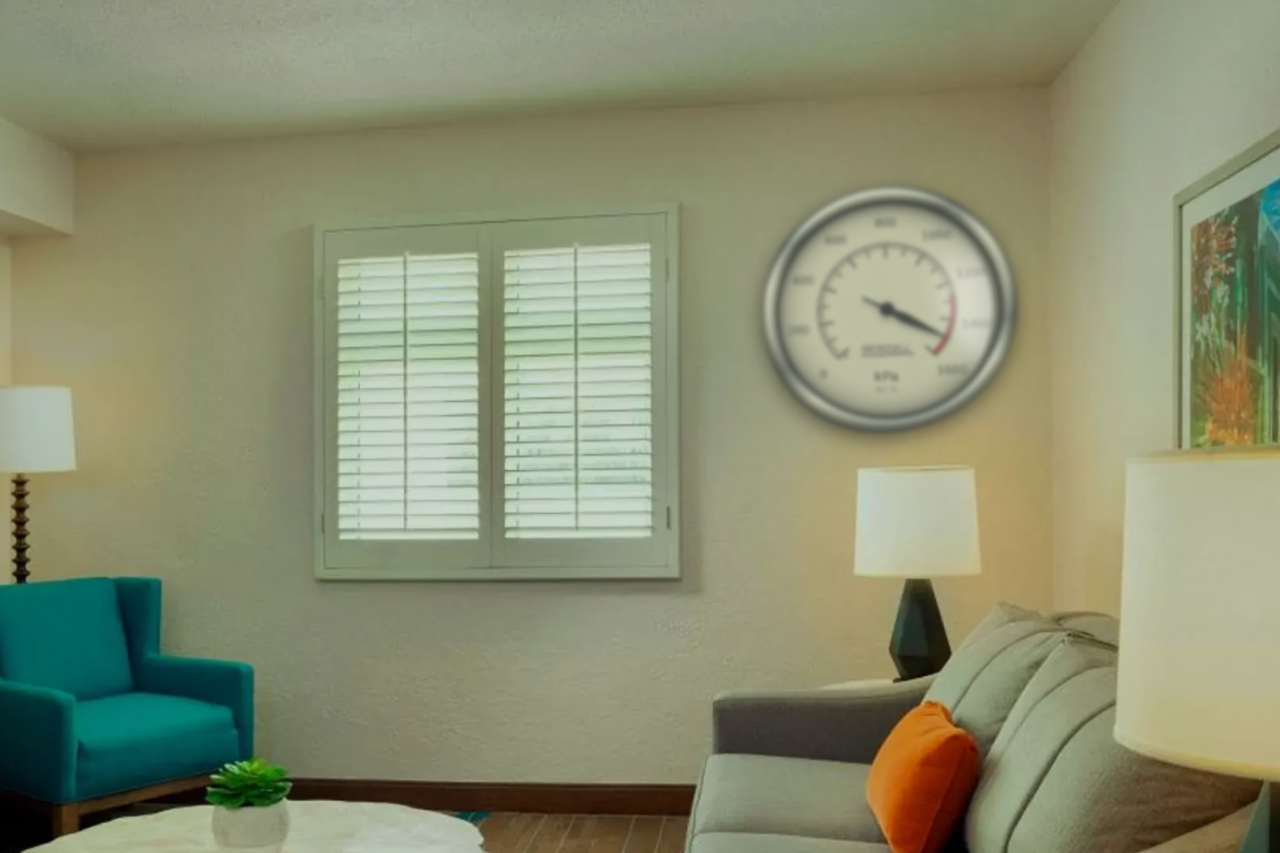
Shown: 1500
